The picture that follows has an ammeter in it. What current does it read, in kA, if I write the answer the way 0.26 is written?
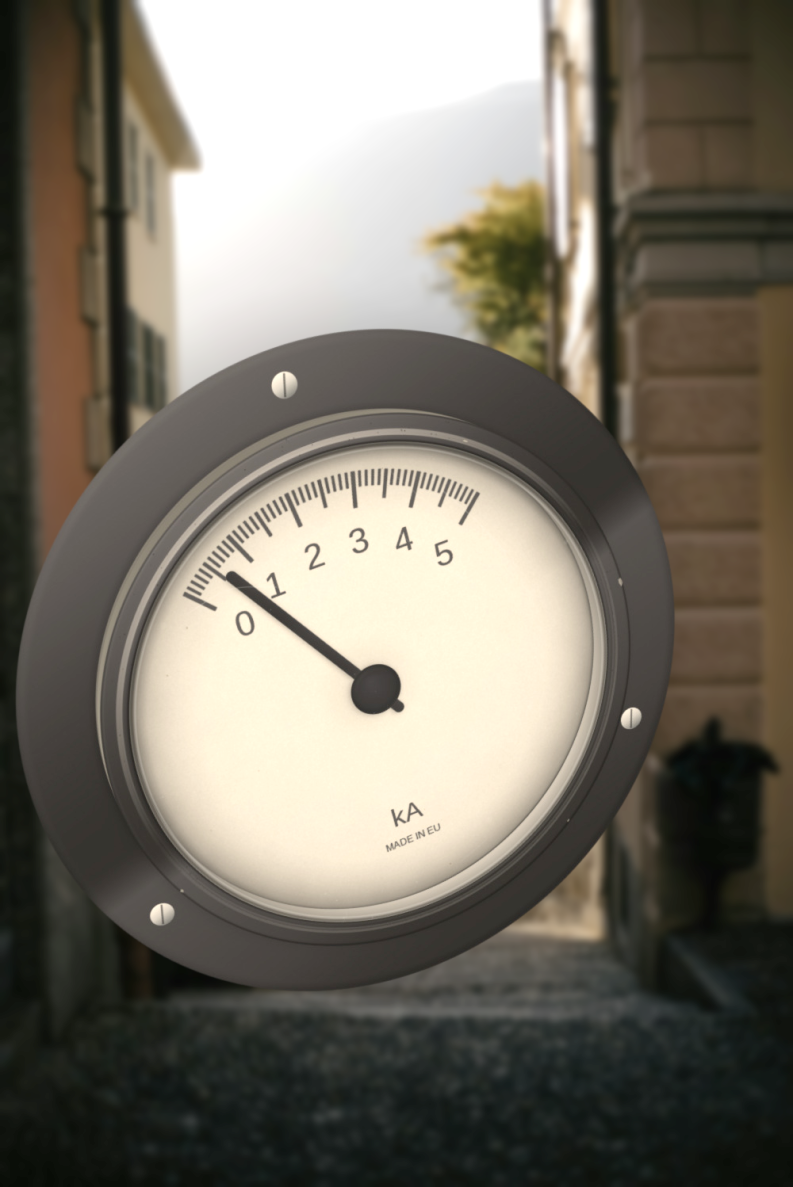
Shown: 0.6
